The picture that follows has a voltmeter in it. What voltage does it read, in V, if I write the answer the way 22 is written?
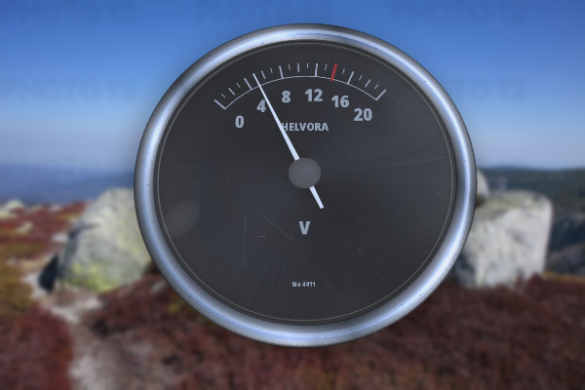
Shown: 5
